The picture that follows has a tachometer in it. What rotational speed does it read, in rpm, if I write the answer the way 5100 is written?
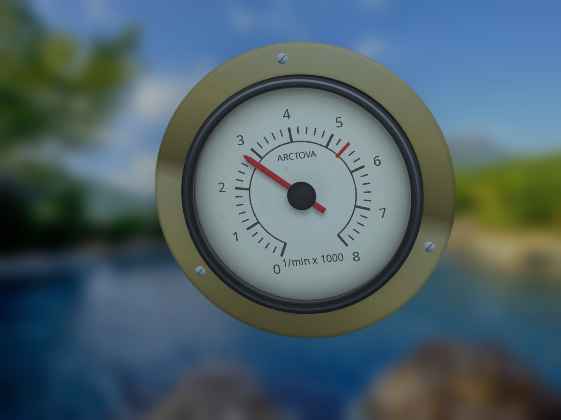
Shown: 2800
